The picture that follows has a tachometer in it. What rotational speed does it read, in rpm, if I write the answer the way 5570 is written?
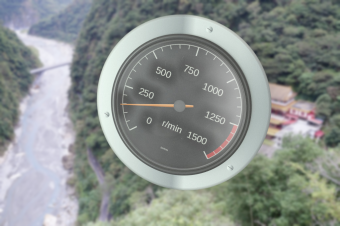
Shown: 150
